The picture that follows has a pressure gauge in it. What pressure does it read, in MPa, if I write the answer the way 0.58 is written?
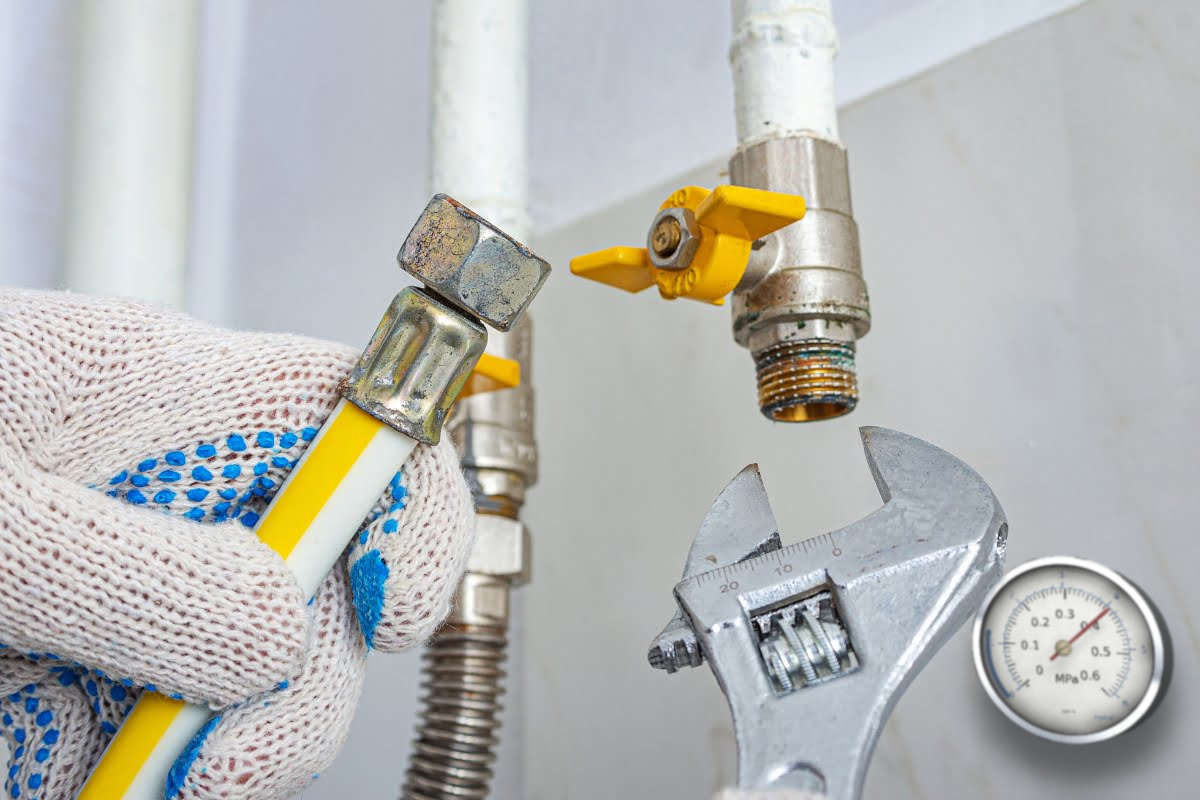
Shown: 0.4
